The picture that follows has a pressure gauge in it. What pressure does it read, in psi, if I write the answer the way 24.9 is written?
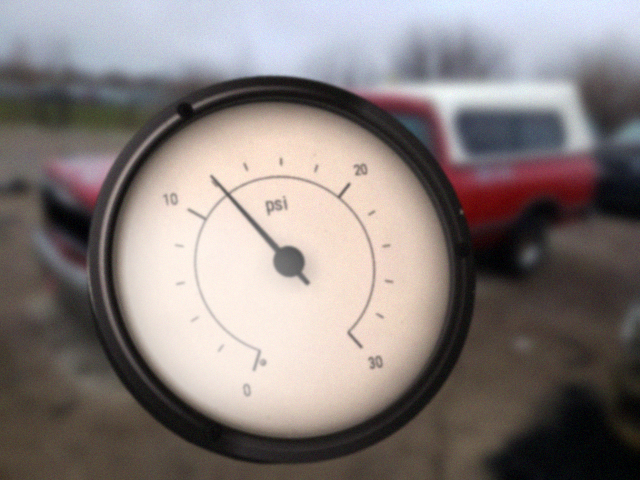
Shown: 12
